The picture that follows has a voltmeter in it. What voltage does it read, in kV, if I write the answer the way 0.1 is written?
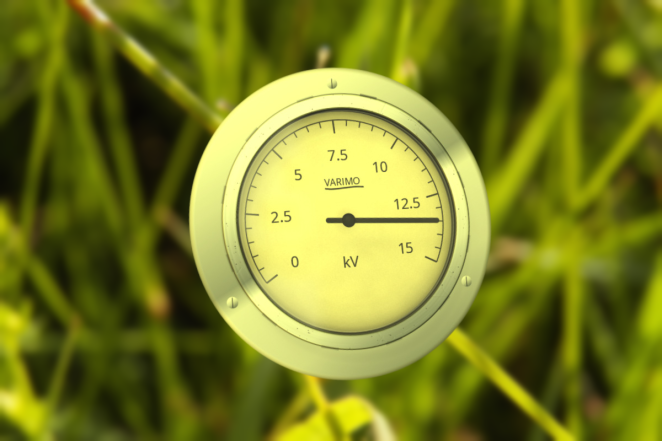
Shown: 13.5
